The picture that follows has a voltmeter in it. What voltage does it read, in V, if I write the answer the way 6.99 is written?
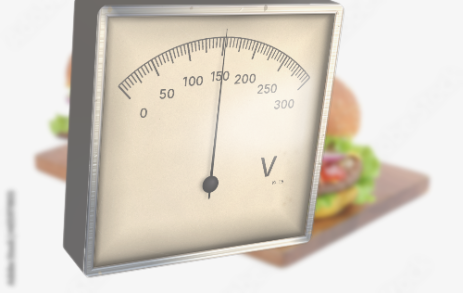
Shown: 150
